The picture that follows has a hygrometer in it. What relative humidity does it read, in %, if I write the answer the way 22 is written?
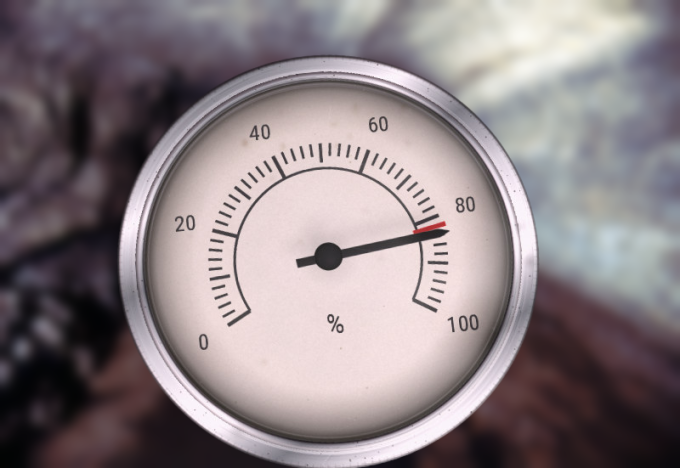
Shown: 84
